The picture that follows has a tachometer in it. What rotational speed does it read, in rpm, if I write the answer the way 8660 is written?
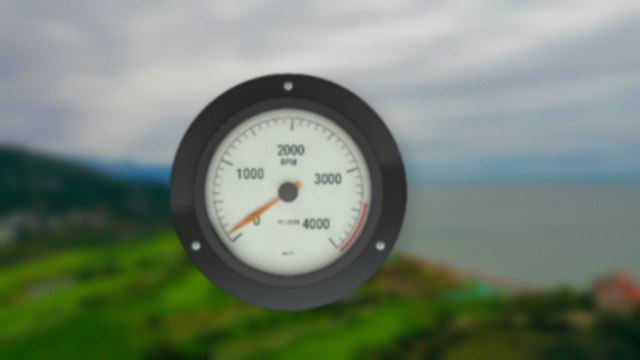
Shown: 100
